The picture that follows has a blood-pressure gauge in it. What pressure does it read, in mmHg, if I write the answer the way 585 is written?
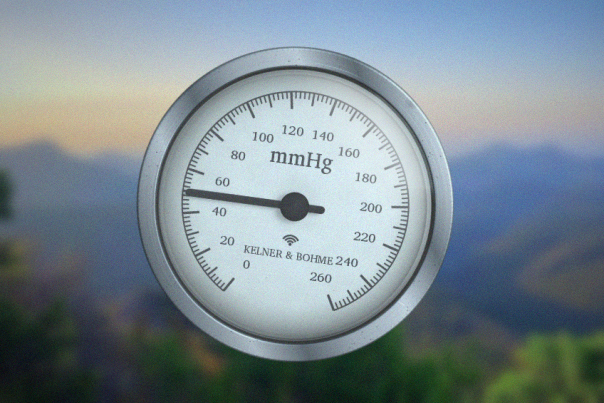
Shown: 50
